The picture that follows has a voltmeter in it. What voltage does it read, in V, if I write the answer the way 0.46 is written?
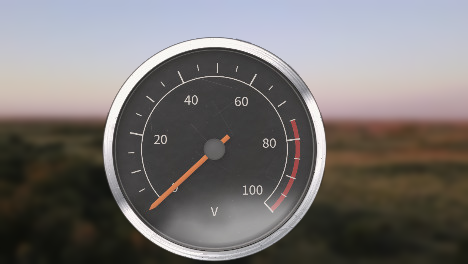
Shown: 0
